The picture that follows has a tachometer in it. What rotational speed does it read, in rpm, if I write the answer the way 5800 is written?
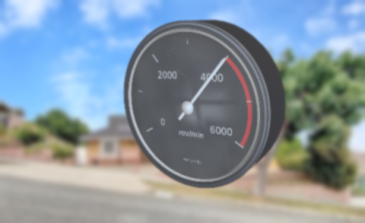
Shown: 4000
